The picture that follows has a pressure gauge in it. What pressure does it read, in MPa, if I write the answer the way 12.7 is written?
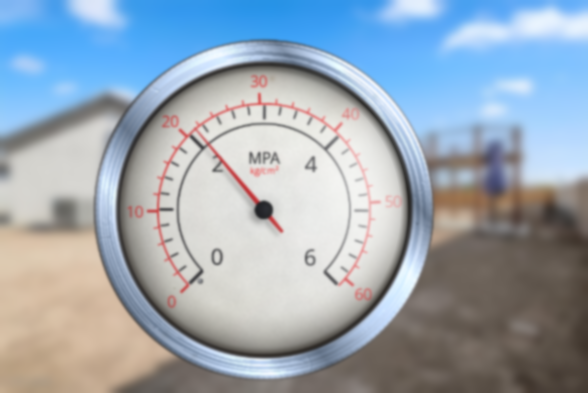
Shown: 2.1
